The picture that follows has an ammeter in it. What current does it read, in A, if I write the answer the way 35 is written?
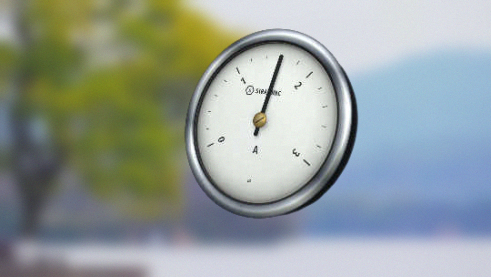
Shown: 1.6
